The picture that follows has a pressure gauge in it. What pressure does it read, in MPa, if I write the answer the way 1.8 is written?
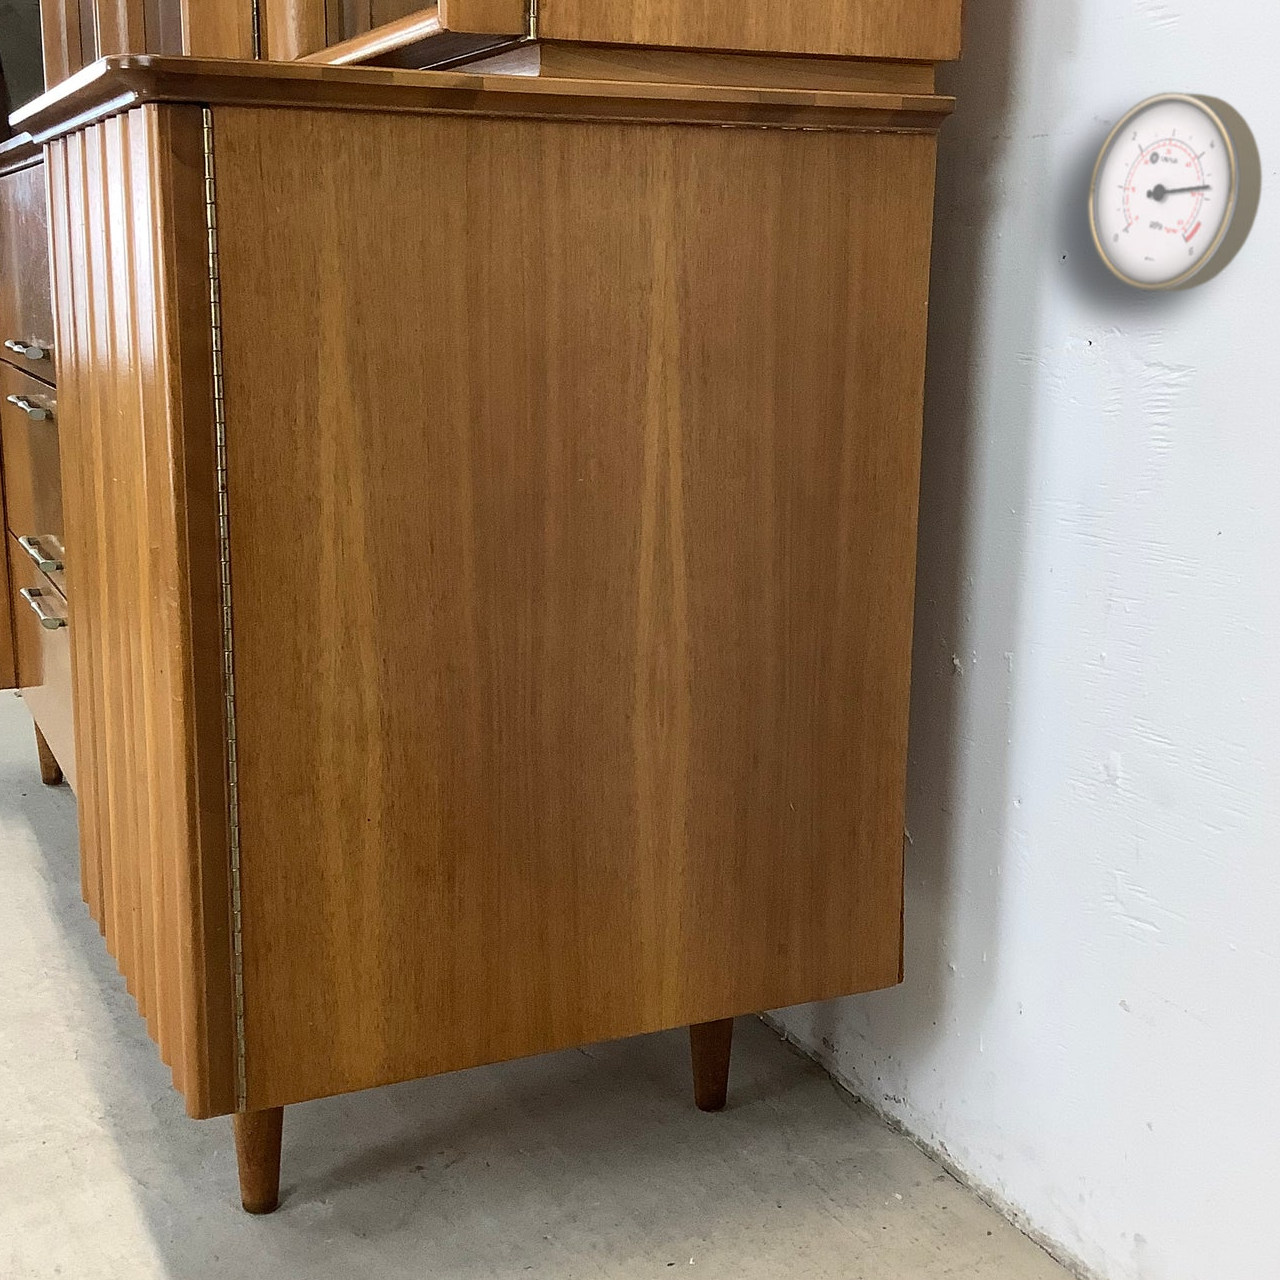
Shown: 4.75
